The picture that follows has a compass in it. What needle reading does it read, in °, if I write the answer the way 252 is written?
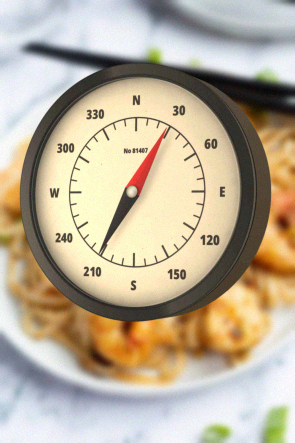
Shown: 30
